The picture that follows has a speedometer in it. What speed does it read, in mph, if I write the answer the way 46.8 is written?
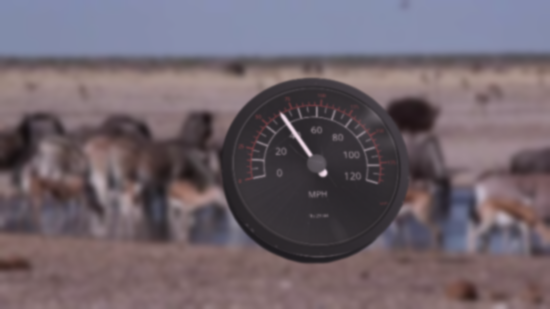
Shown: 40
